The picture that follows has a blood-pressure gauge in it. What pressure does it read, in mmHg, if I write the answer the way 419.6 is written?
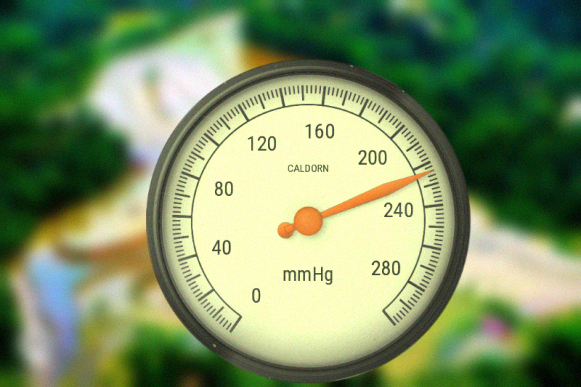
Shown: 224
